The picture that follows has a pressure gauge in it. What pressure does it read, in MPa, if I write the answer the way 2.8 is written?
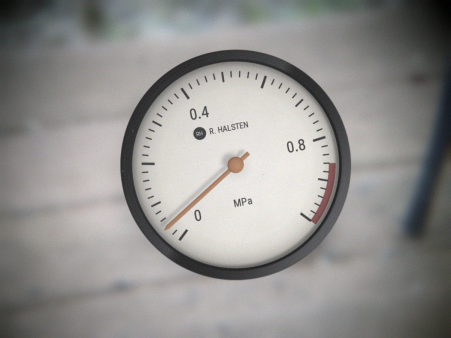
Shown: 0.04
